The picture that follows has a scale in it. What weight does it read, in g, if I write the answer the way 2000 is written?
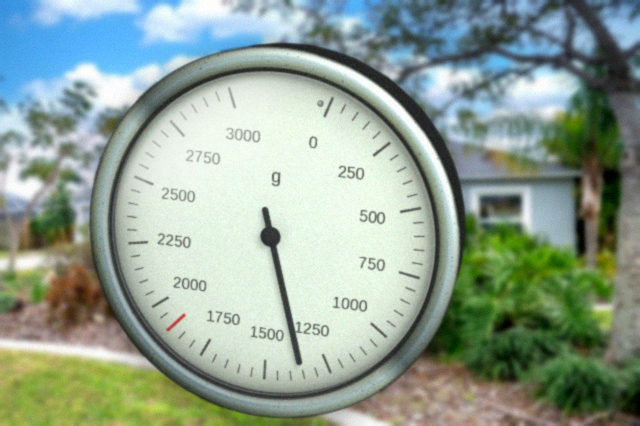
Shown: 1350
